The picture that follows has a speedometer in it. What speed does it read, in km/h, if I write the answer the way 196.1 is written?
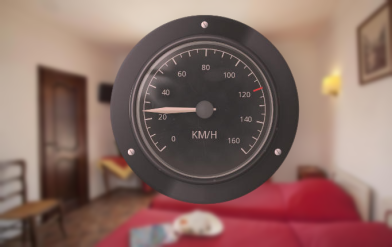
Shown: 25
